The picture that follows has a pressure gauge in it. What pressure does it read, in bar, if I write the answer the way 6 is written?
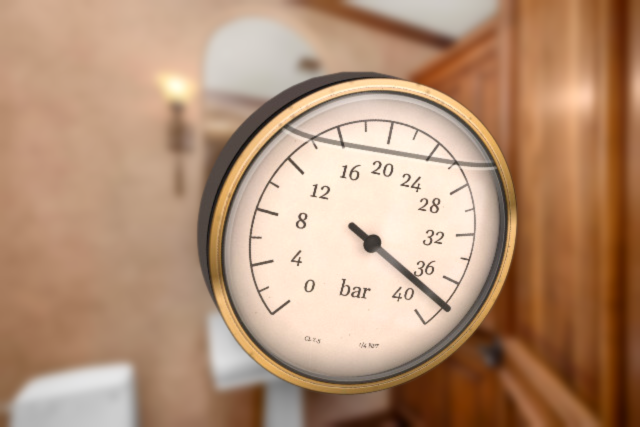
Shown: 38
